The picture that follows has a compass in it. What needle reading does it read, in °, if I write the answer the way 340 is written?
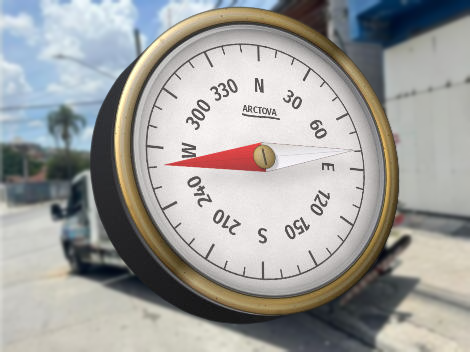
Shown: 260
